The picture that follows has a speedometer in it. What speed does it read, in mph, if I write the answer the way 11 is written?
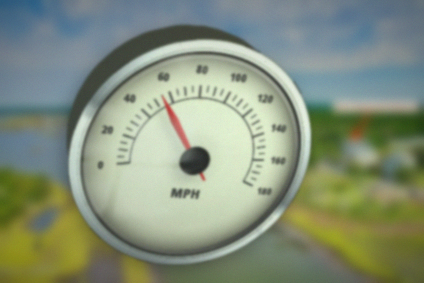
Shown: 55
